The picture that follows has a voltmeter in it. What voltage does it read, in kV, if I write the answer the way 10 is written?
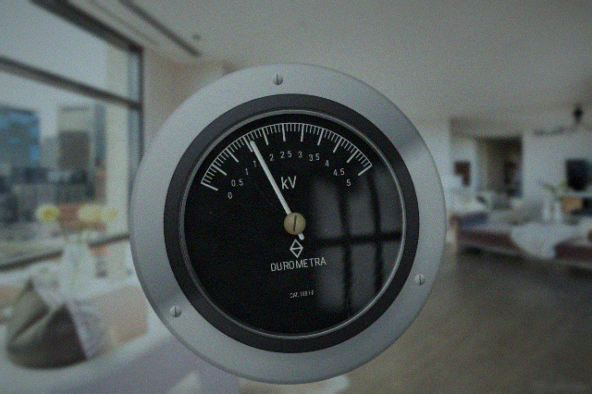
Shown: 1.6
